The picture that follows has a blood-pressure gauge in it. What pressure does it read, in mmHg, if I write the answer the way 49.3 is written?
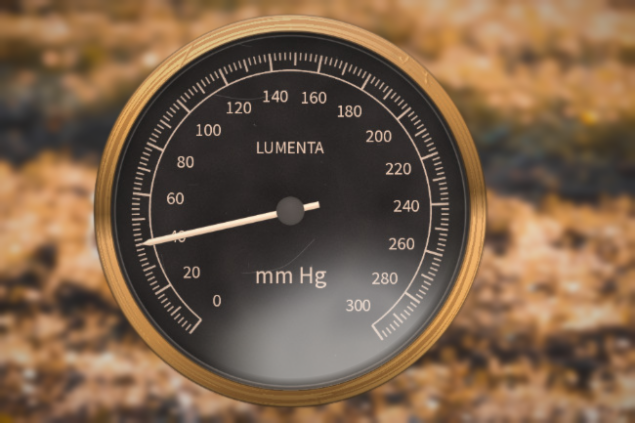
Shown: 40
